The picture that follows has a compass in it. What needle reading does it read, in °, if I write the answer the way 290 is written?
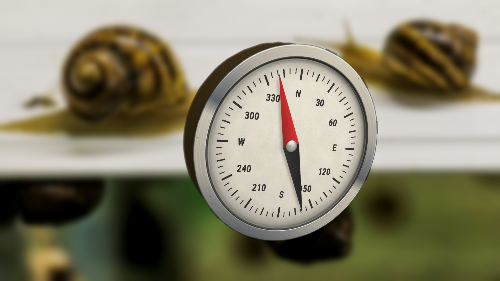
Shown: 340
